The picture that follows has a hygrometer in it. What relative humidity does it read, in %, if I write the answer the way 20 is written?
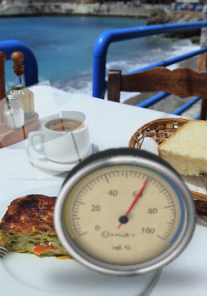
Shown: 60
